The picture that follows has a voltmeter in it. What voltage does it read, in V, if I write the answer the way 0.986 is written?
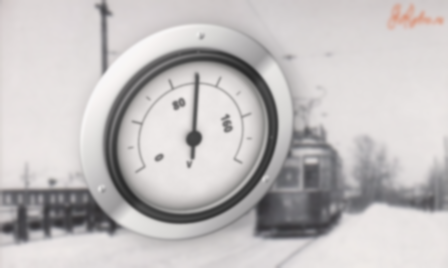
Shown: 100
